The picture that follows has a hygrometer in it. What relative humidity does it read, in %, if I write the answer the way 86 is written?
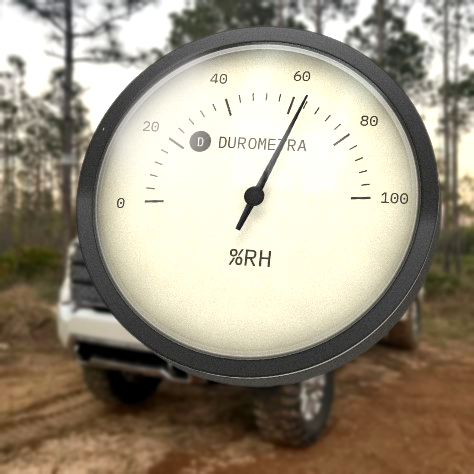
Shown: 64
